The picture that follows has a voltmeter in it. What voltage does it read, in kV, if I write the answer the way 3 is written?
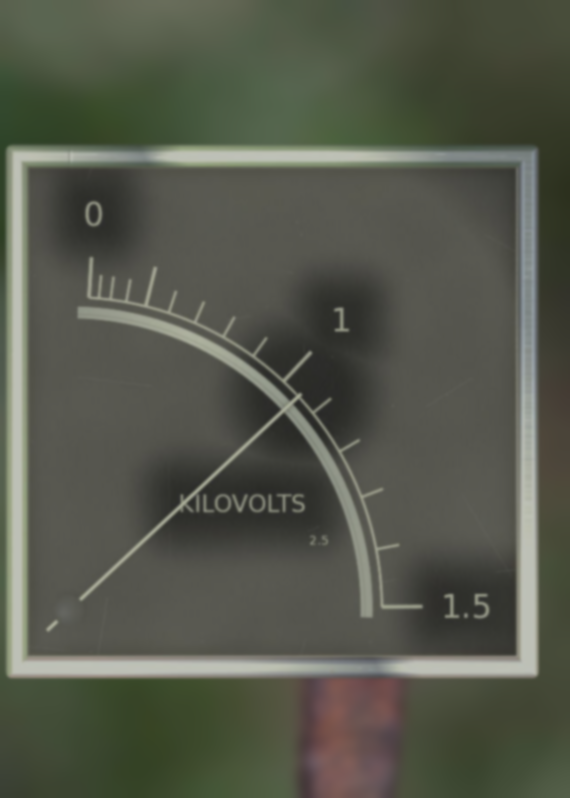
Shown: 1.05
